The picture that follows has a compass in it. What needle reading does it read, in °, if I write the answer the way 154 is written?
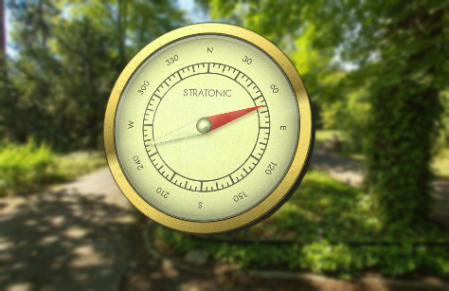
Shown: 70
